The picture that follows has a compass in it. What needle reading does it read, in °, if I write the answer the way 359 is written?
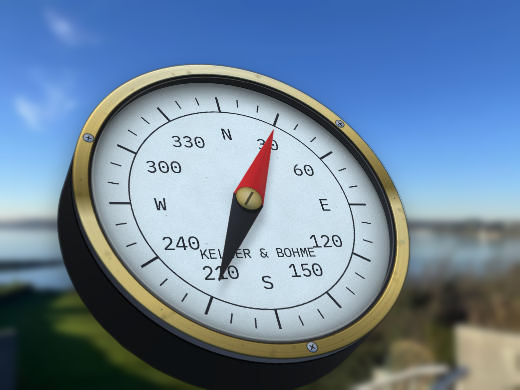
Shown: 30
